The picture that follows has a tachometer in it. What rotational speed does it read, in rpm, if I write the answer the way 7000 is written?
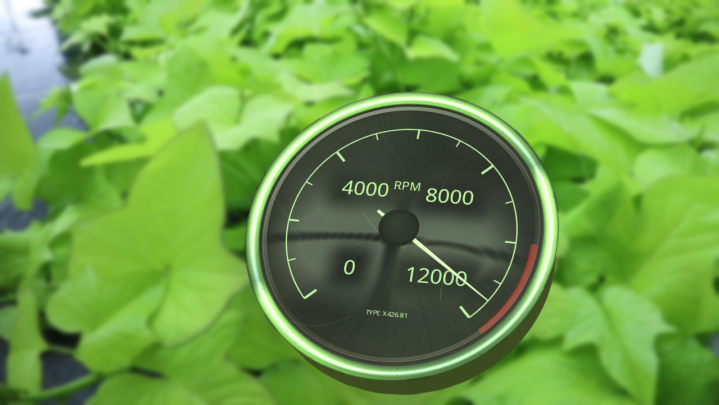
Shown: 11500
